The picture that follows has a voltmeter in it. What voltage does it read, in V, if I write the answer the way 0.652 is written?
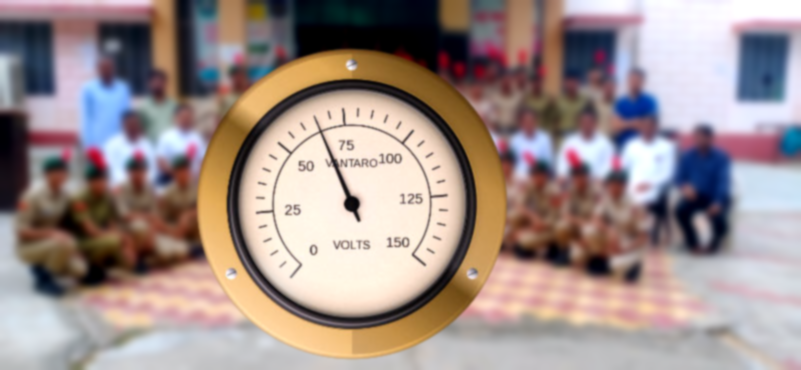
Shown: 65
